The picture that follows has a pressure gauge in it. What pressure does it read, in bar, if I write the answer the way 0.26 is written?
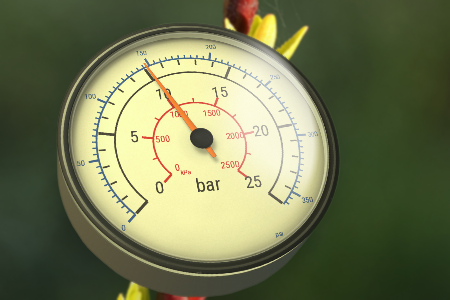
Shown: 10
